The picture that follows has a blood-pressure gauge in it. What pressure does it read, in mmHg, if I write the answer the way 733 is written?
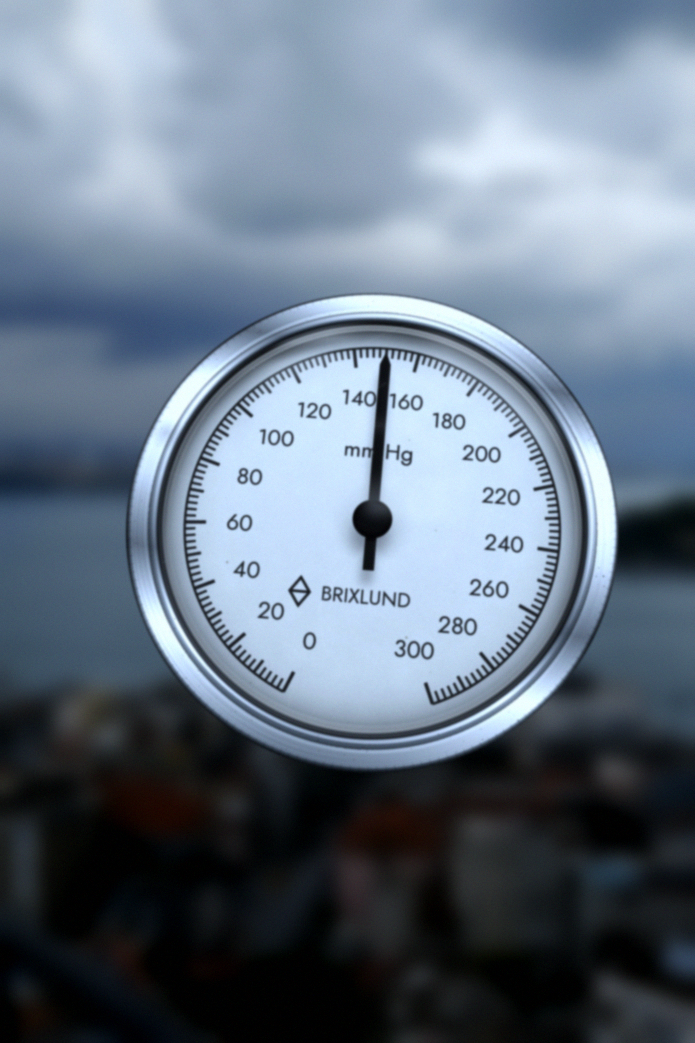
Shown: 150
